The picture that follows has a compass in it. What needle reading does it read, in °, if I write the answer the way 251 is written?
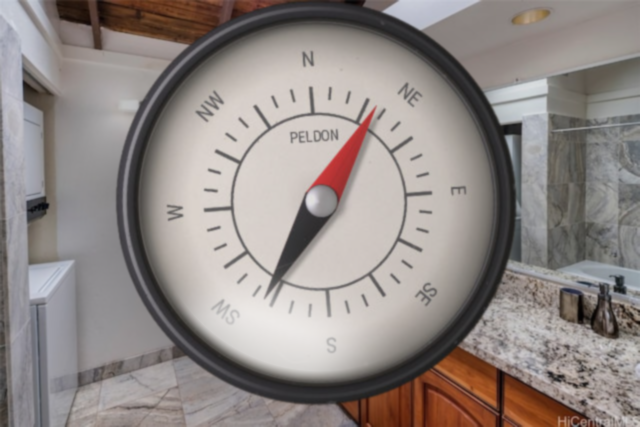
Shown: 35
